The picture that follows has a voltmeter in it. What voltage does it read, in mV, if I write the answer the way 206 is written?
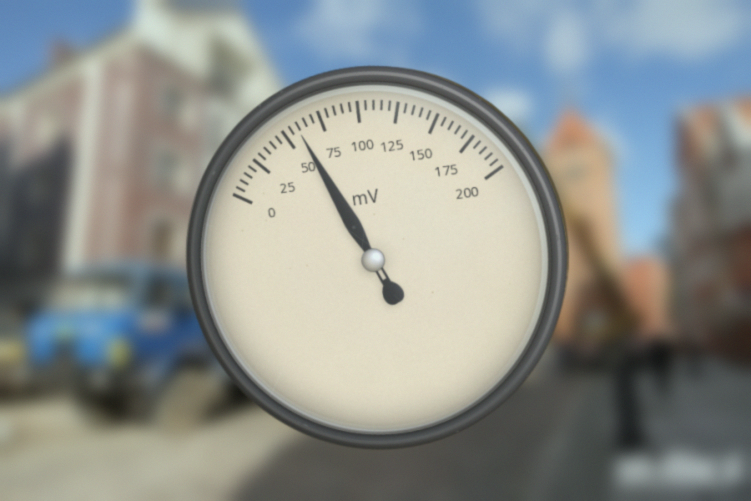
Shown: 60
